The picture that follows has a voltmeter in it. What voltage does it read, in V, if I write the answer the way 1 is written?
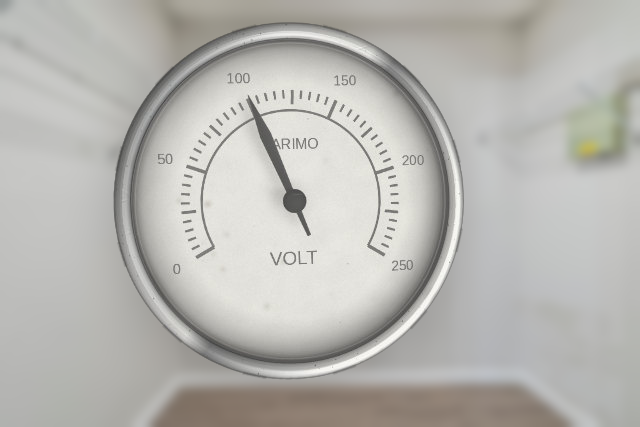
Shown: 100
